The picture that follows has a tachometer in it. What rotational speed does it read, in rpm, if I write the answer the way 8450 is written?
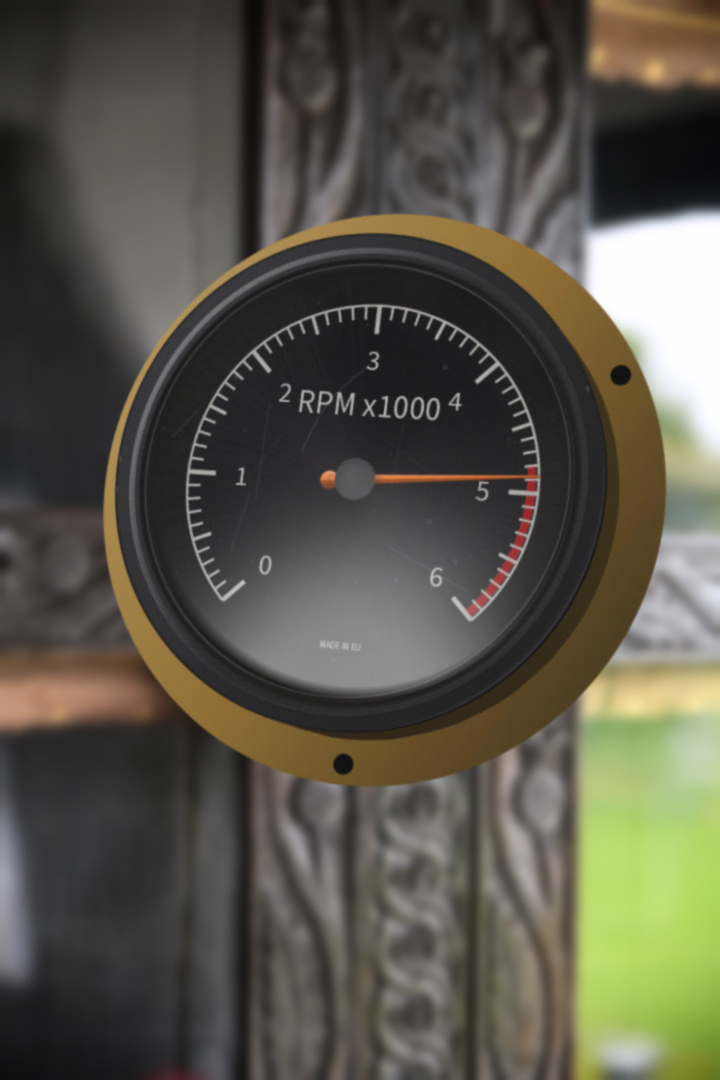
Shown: 4900
